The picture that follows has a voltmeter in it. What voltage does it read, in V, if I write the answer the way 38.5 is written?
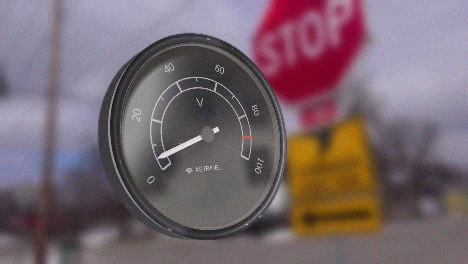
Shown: 5
